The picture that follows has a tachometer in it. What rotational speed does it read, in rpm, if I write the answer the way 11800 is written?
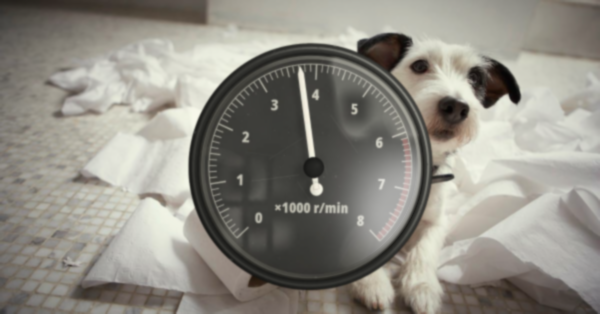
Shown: 3700
